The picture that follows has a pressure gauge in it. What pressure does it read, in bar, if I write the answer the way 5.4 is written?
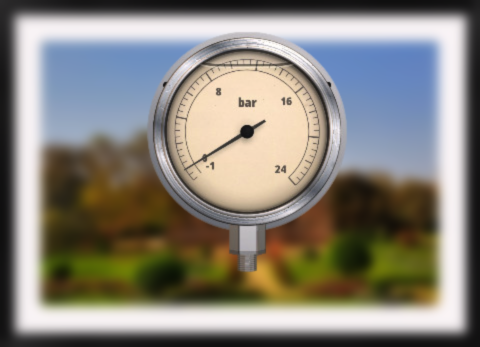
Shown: 0
